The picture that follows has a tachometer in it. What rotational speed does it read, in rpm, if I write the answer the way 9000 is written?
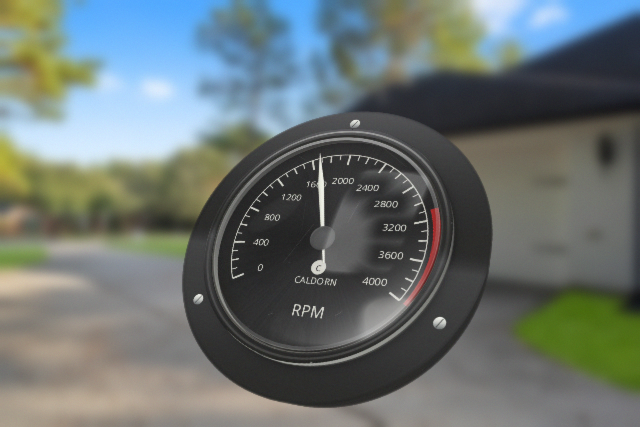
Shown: 1700
